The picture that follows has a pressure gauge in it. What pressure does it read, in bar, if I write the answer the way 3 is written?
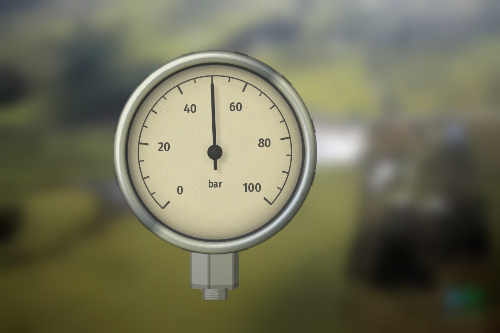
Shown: 50
